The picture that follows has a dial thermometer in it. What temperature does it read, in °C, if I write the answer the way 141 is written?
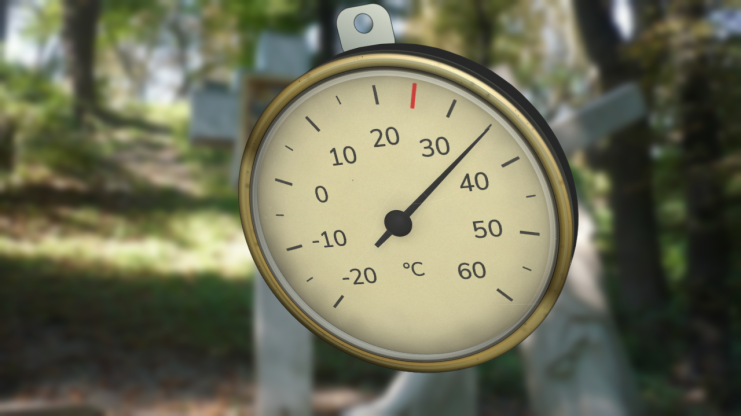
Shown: 35
